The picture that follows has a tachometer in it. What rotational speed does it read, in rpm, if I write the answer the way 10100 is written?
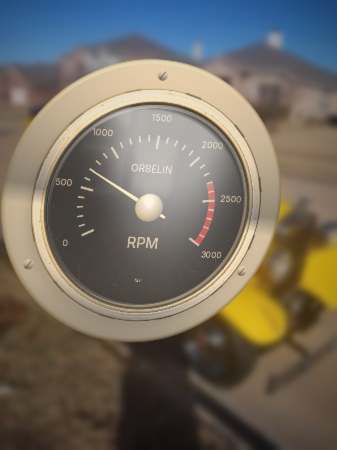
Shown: 700
